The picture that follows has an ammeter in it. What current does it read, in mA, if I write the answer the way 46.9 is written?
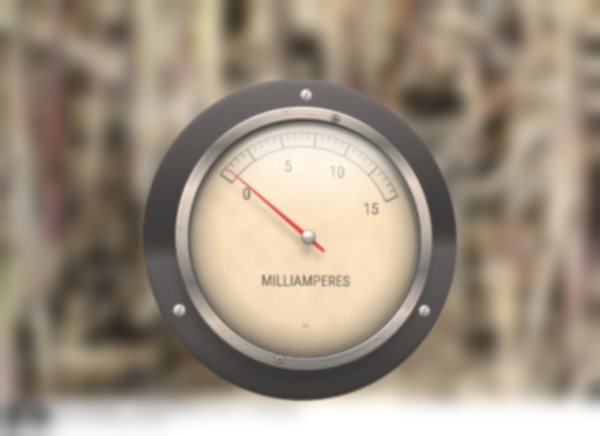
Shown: 0.5
